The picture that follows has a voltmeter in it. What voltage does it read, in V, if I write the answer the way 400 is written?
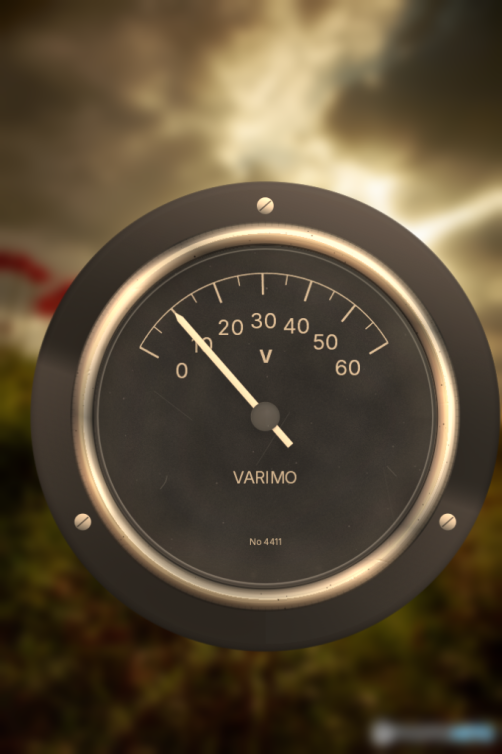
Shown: 10
